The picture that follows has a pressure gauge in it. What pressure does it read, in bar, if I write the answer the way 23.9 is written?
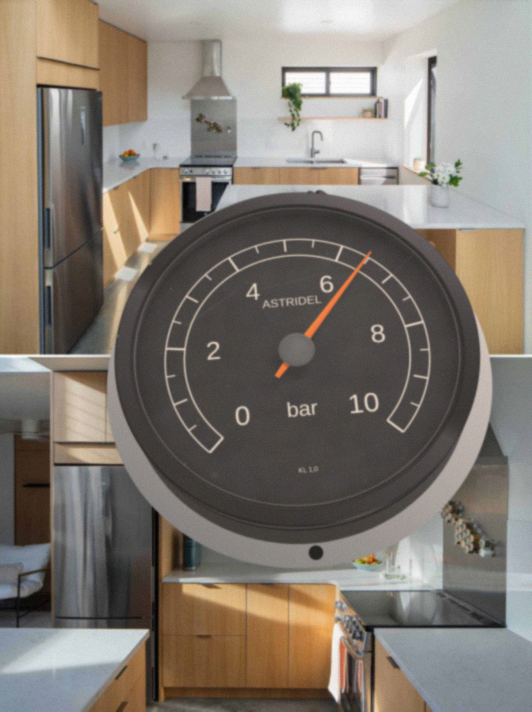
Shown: 6.5
